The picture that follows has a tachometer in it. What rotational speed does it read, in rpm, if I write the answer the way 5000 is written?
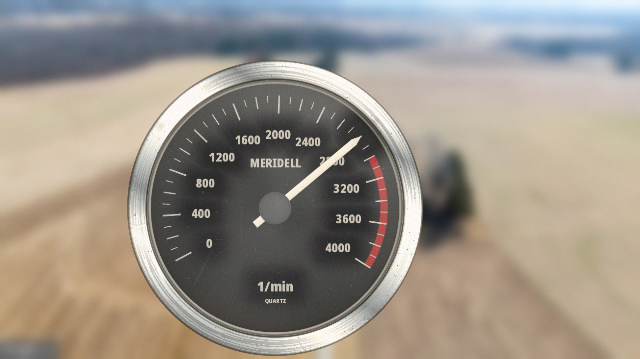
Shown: 2800
